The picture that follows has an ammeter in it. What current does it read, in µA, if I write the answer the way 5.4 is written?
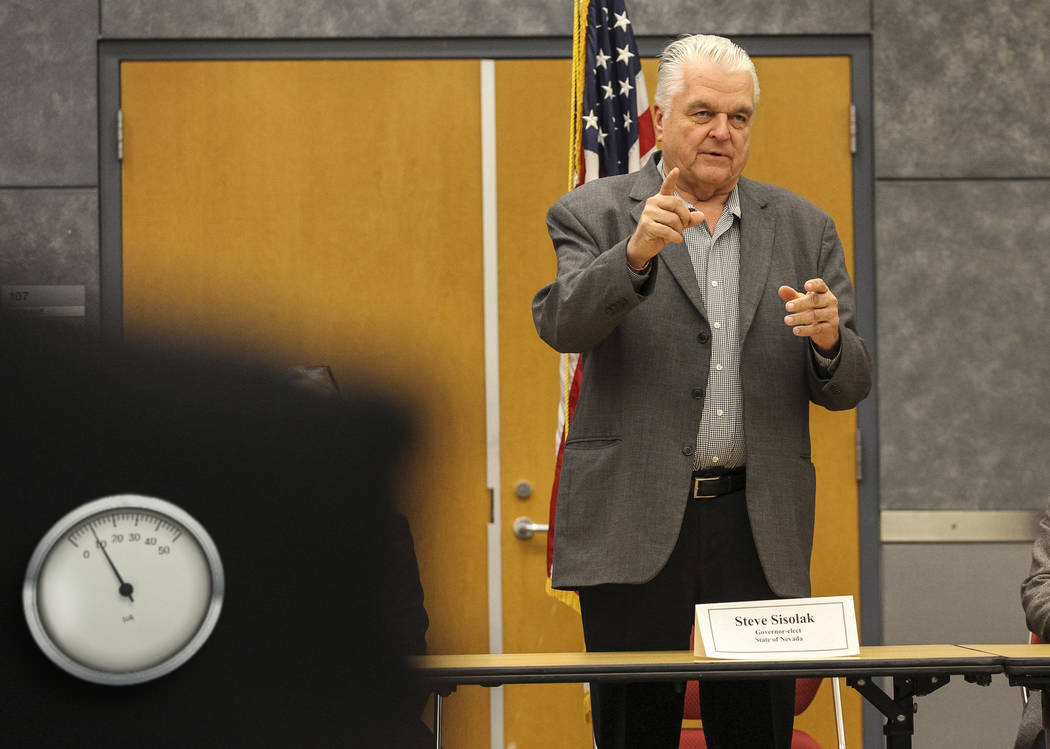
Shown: 10
